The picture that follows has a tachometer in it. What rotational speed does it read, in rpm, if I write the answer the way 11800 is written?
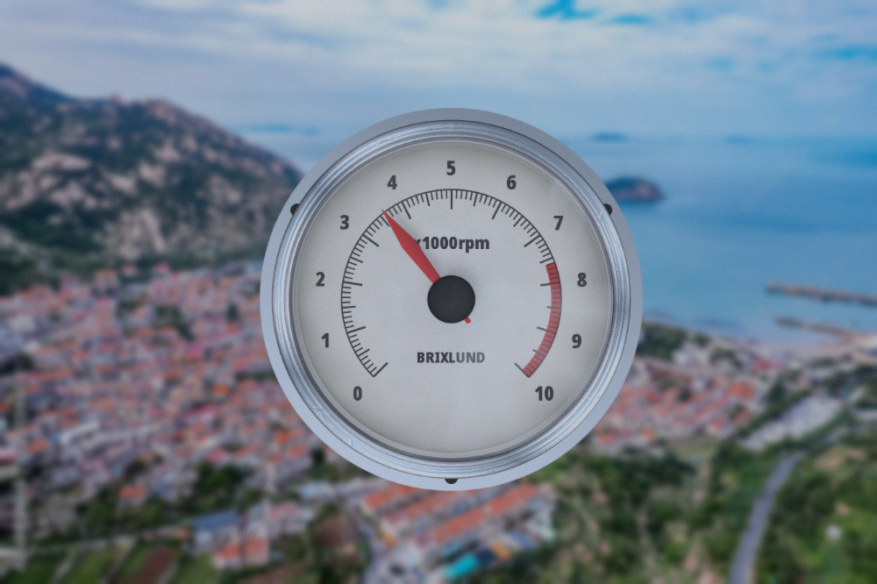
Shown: 3600
